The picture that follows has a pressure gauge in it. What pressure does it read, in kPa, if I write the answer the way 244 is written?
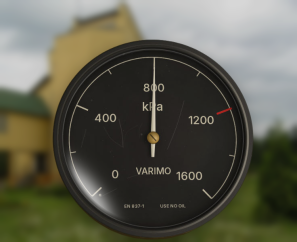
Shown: 800
